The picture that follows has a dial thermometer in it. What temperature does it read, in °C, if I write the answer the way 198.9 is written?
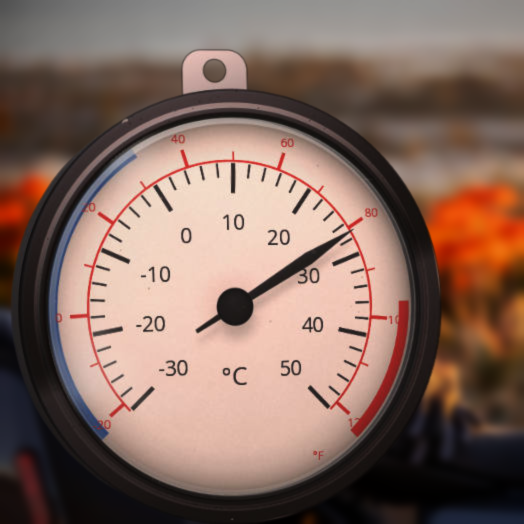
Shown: 27
